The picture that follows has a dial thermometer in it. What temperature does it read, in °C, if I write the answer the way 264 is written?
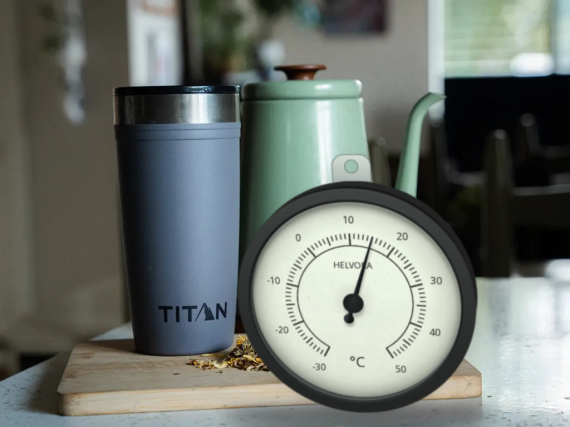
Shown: 15
